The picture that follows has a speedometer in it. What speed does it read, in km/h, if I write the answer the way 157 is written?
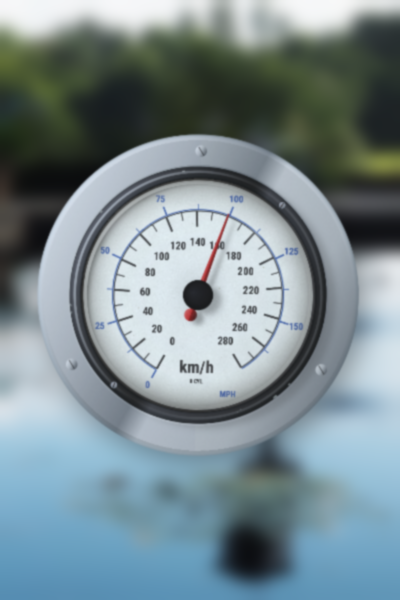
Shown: 160
